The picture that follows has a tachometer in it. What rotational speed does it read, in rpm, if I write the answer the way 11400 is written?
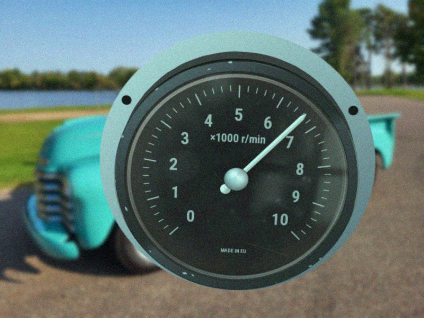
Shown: 6600
